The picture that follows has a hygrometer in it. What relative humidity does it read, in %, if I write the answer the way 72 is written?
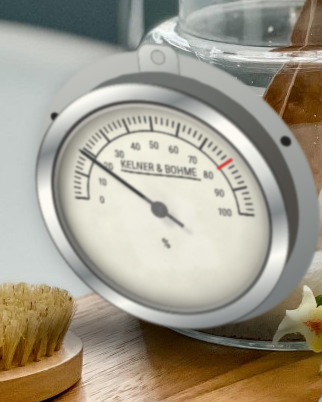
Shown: 20
